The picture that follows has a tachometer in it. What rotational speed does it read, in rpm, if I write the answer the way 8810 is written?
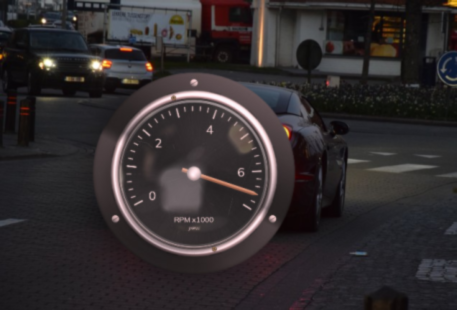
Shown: 6600
